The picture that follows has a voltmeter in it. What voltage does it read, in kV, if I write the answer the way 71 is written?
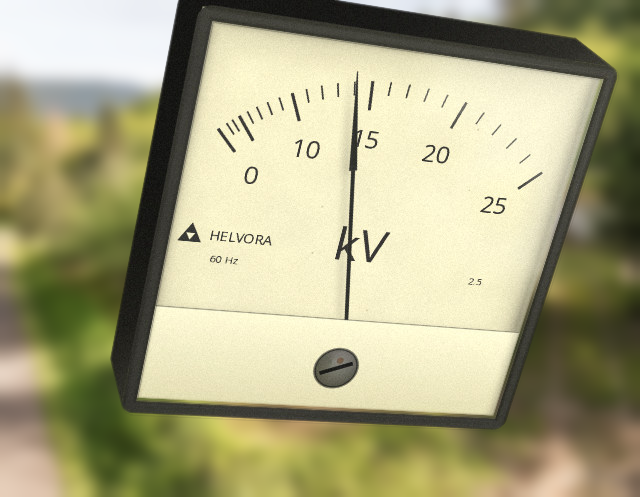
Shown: 14
